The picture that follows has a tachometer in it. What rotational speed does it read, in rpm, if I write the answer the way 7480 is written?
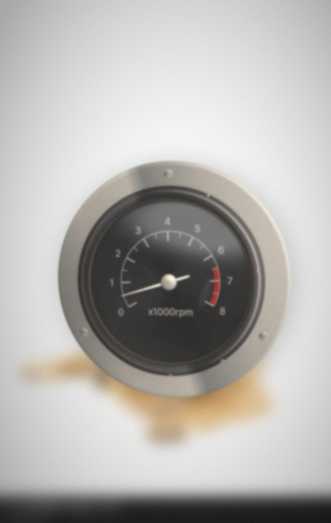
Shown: 500
